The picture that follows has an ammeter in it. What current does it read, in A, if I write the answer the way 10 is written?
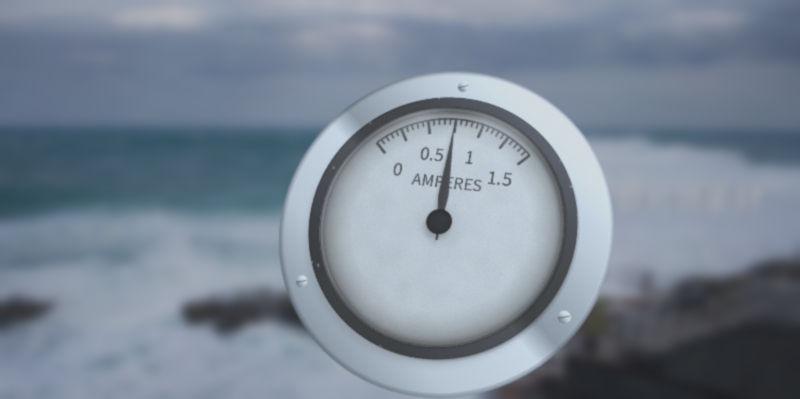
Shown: 0.75
